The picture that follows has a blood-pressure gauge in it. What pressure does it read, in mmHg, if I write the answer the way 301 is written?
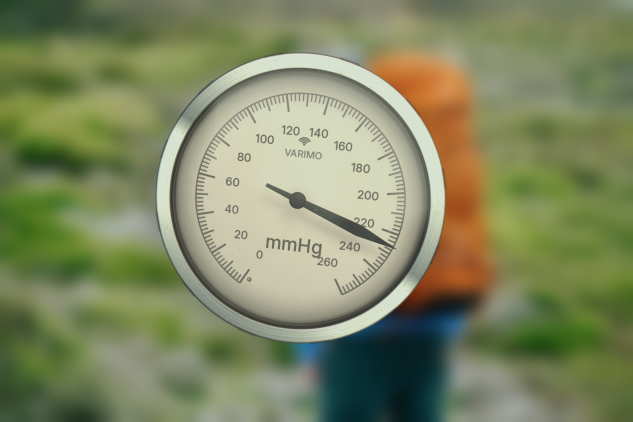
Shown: 226
